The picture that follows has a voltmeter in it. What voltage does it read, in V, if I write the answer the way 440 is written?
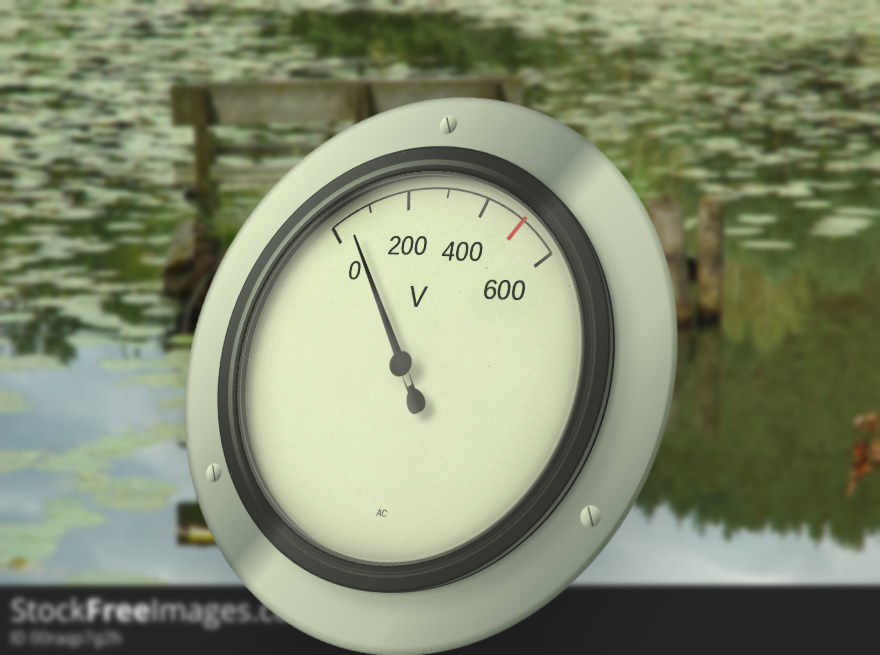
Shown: 50
